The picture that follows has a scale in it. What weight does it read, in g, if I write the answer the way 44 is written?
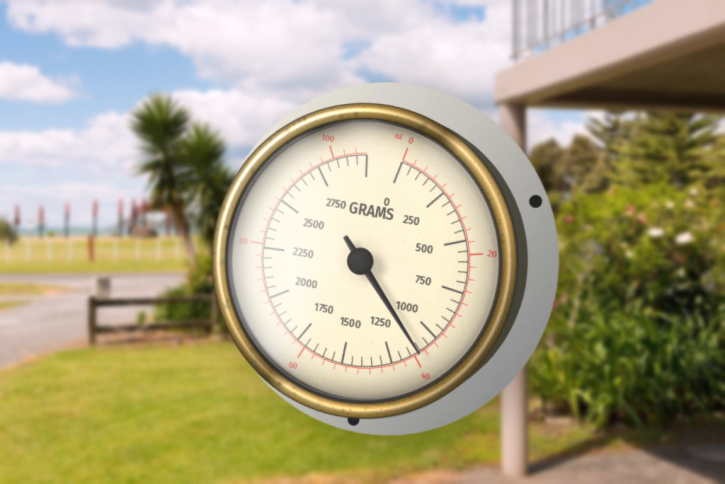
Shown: 1100
